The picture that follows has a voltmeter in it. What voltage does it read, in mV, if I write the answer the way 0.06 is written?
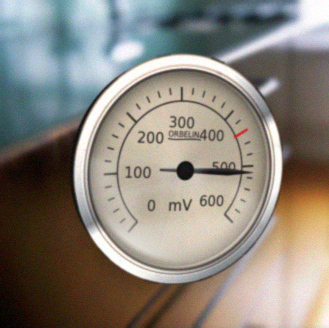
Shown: 510
